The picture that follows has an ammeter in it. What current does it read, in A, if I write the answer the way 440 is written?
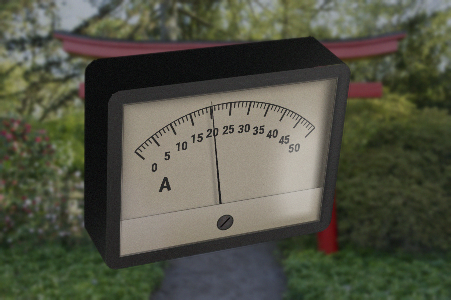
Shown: 20
